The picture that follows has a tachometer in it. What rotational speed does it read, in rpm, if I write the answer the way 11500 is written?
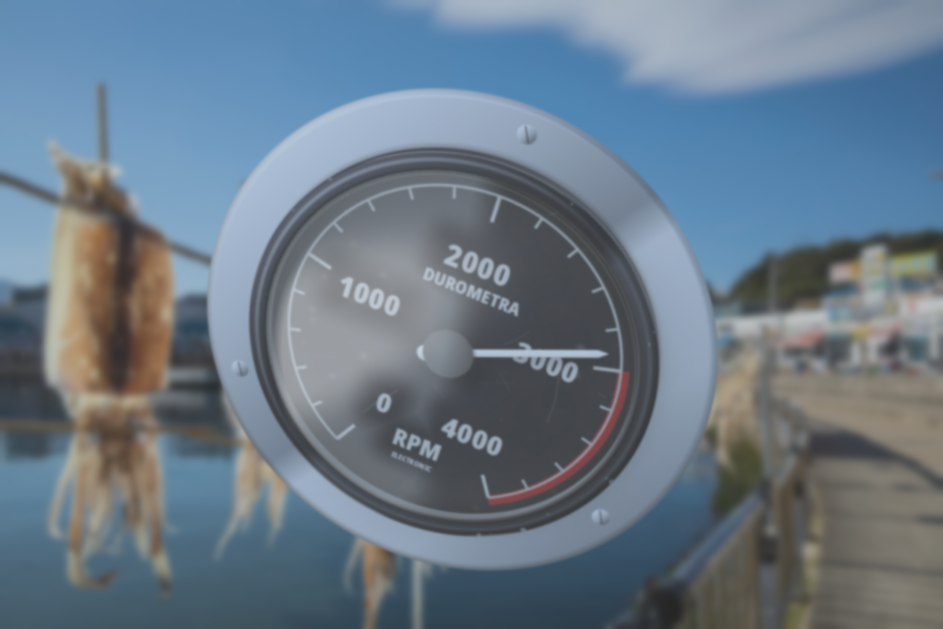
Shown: 2900
